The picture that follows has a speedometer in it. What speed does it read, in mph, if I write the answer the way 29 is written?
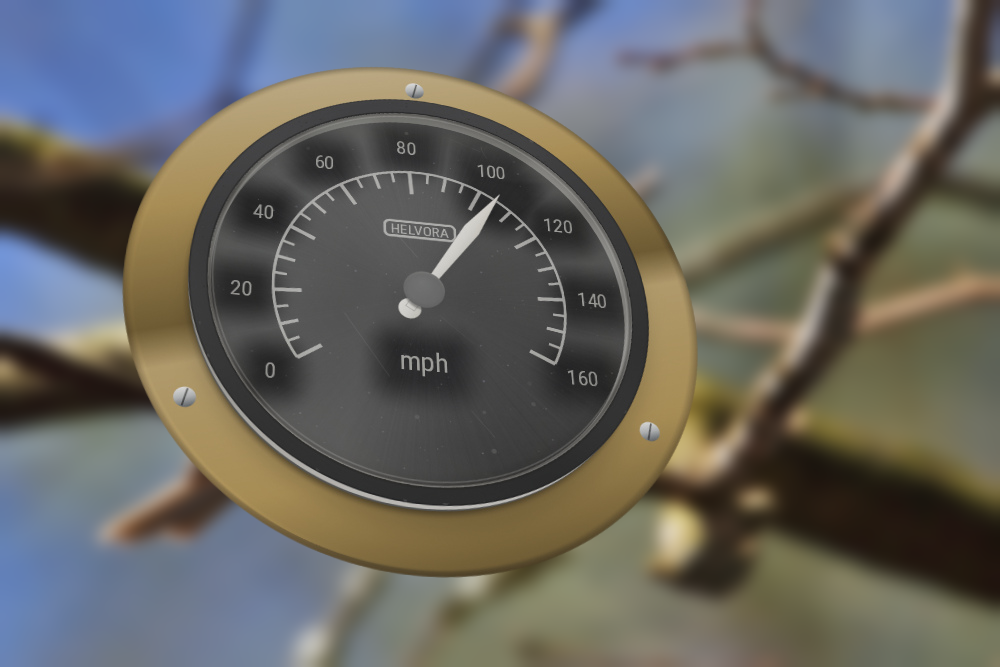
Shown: 105
